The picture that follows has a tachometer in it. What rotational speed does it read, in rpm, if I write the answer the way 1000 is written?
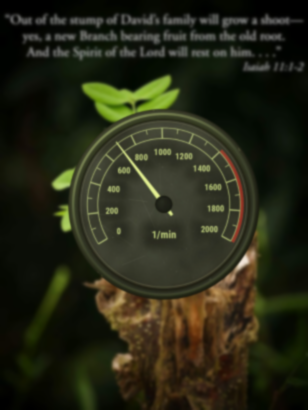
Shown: 700
